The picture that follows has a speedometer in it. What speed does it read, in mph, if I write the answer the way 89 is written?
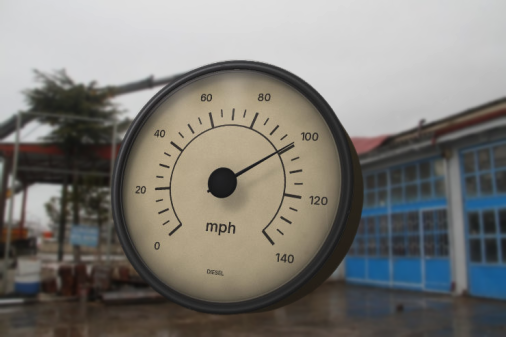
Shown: 100
